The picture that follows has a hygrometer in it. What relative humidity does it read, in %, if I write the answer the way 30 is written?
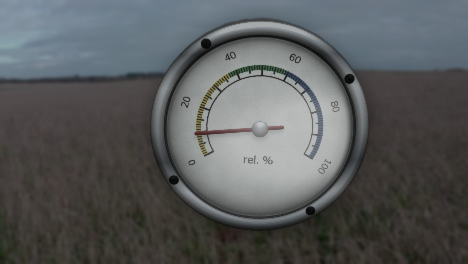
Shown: 10
